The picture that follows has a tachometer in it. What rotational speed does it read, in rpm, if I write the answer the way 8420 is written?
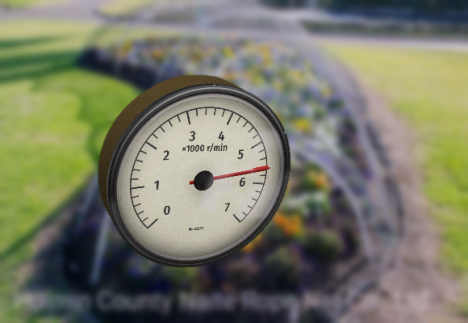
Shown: 5600
